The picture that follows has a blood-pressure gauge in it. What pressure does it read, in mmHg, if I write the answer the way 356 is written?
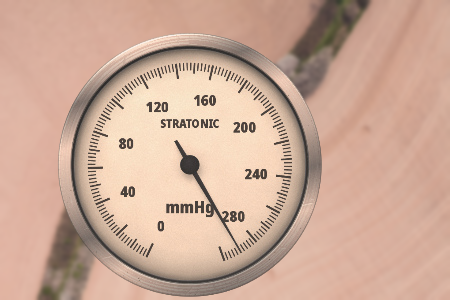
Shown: 290
